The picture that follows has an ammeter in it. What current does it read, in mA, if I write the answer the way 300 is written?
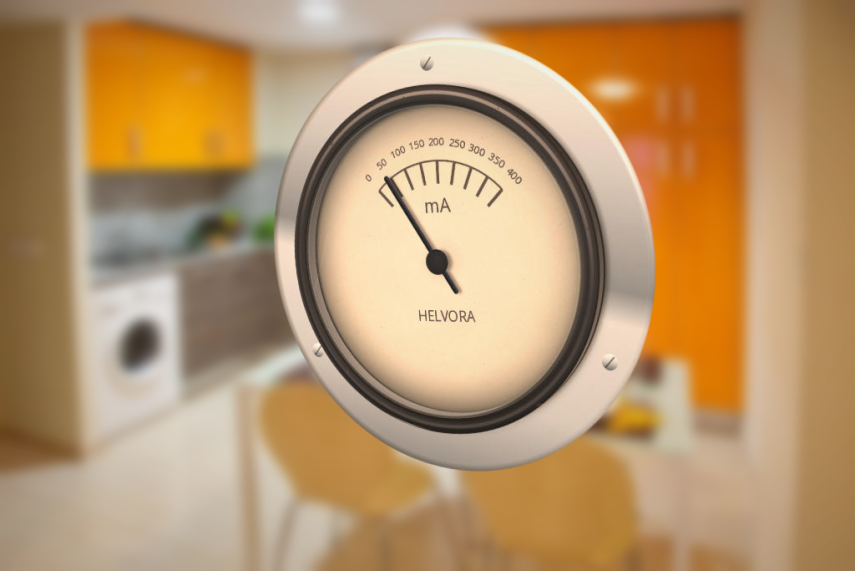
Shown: 50
